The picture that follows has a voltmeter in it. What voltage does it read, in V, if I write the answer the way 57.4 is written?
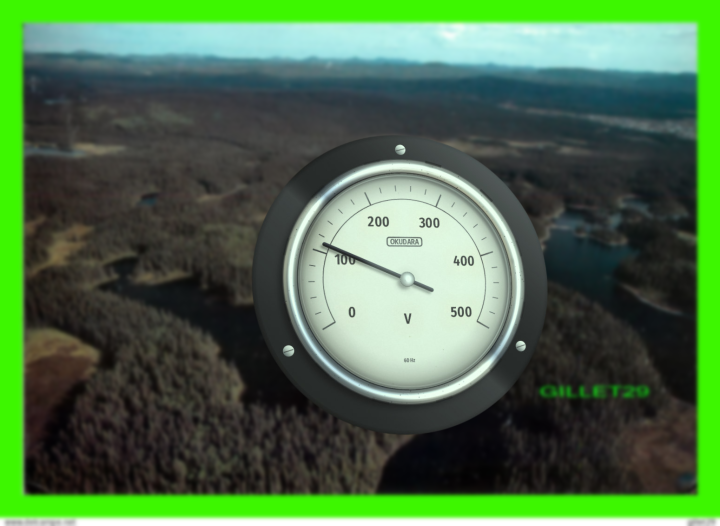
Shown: 110
